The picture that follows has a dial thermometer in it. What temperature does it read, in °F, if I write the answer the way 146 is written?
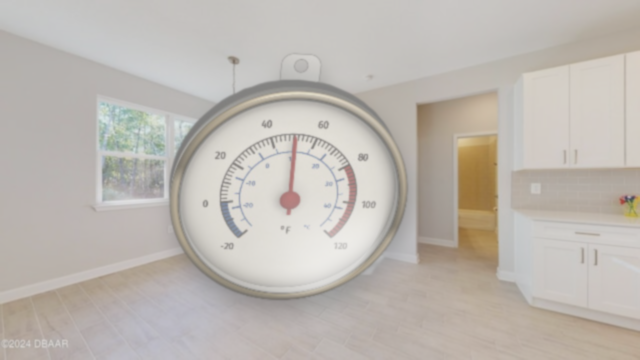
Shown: 50
